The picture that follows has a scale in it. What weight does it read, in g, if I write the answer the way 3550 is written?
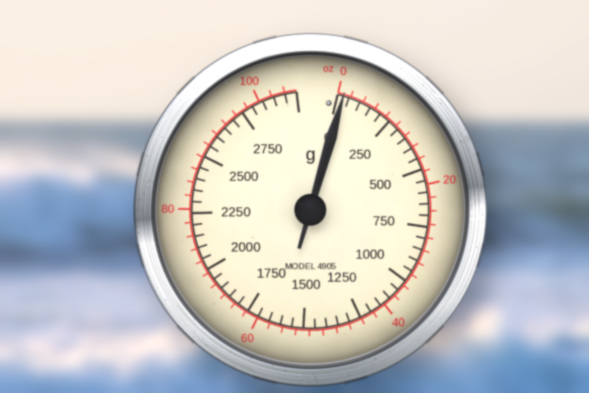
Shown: 25
